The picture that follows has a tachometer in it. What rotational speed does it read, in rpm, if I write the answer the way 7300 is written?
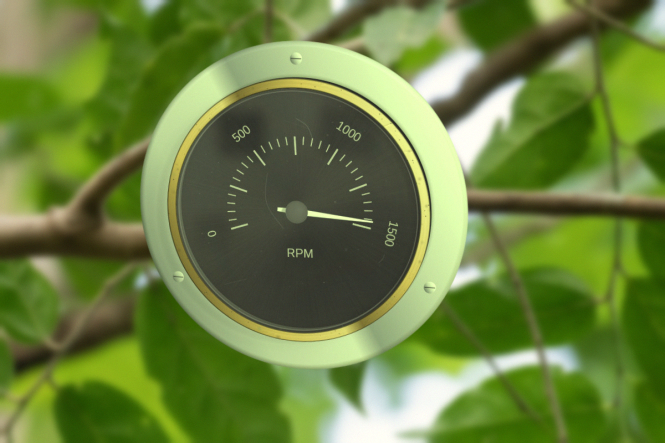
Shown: 1450
